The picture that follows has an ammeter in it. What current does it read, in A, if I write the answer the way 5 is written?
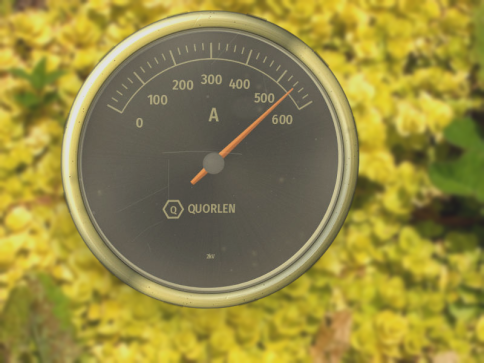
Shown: 540
